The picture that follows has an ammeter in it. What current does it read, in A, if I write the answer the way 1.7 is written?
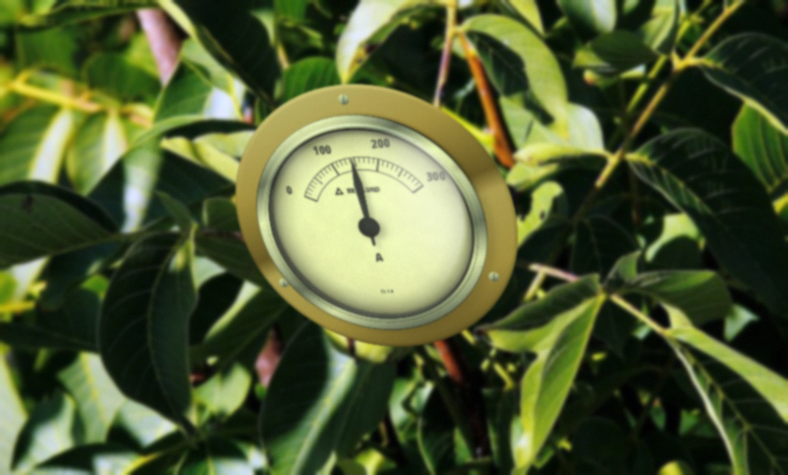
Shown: 150
